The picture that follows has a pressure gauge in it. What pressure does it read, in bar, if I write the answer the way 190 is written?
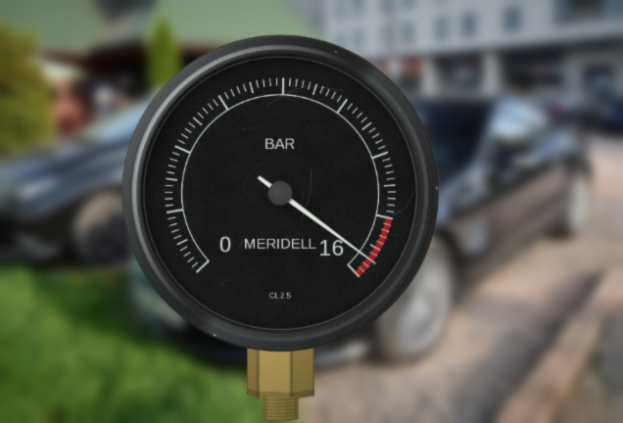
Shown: 15.4
